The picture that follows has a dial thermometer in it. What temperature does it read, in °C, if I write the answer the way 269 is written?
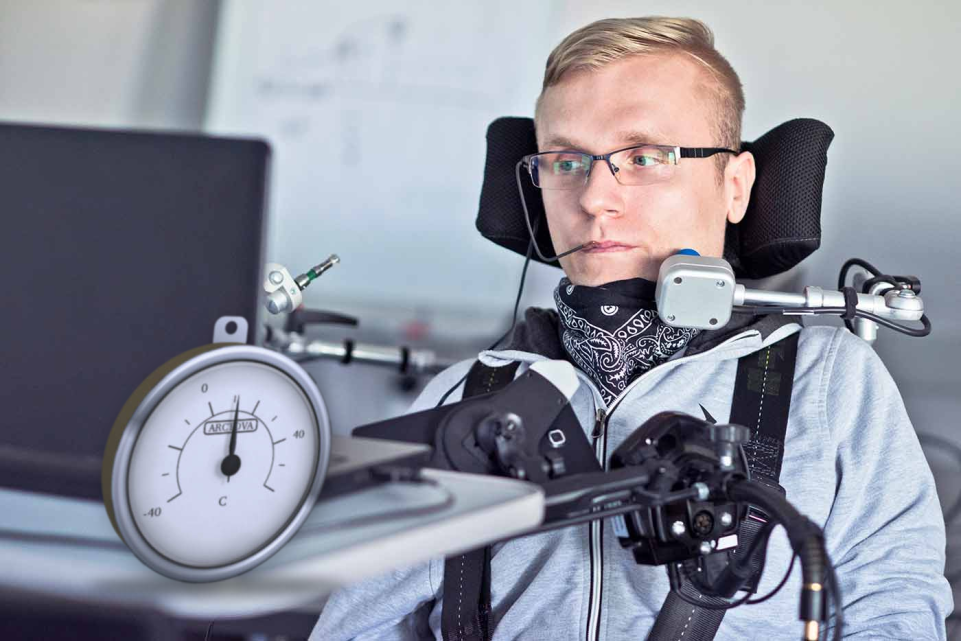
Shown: 10
